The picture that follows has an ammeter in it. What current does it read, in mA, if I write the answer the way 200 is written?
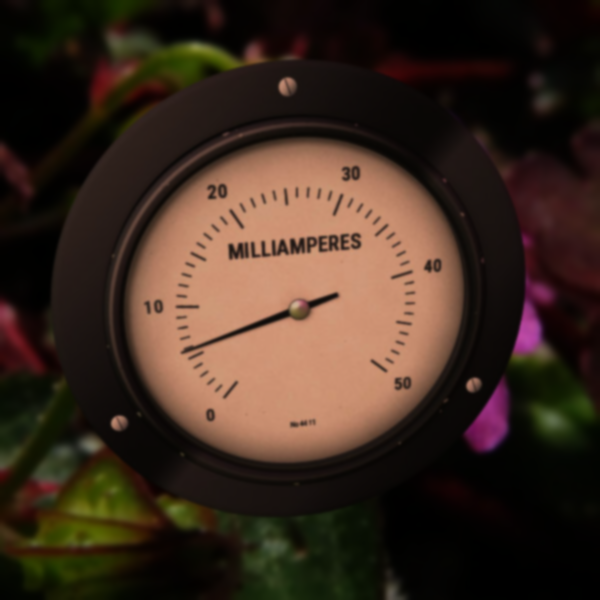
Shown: 6
